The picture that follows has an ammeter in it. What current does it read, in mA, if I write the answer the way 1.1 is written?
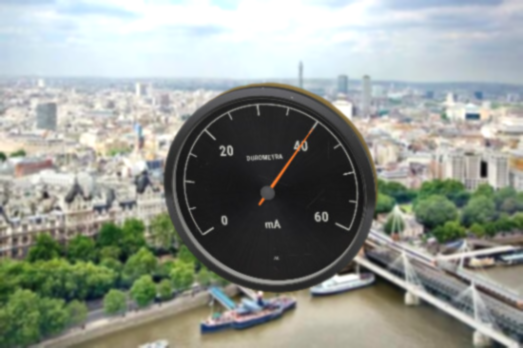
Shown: 40
